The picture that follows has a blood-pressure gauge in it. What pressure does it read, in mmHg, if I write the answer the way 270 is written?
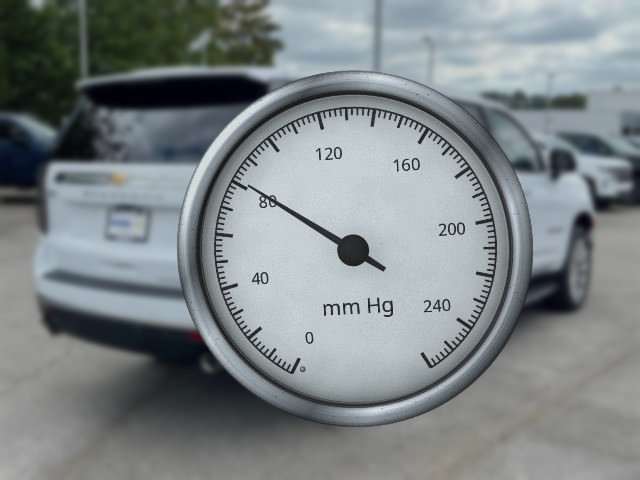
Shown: 82
